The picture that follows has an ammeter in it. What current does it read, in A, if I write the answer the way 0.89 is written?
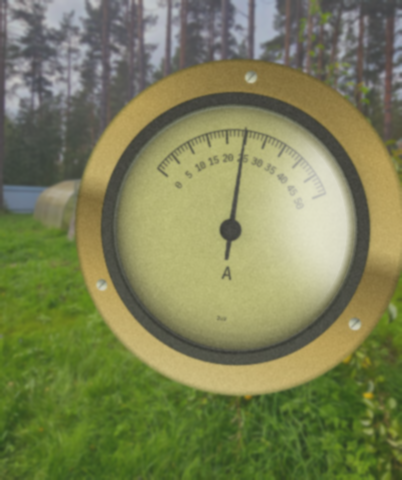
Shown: 25
